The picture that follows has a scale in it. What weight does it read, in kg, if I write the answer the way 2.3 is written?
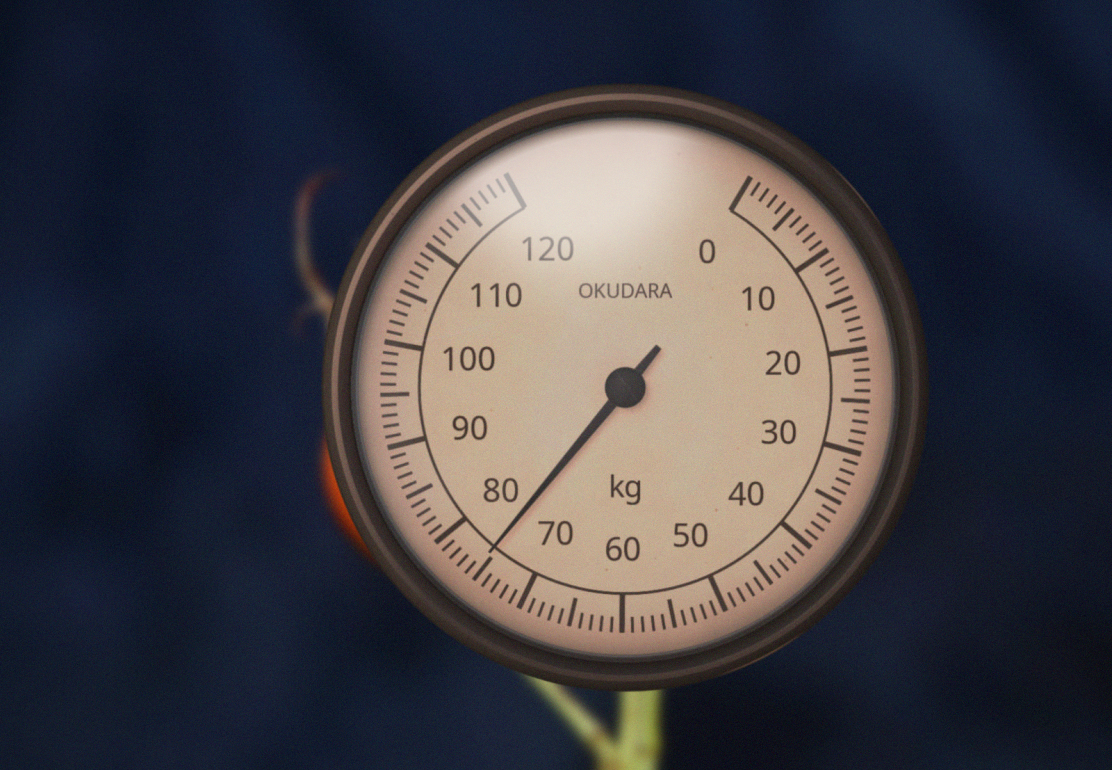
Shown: 75.5
